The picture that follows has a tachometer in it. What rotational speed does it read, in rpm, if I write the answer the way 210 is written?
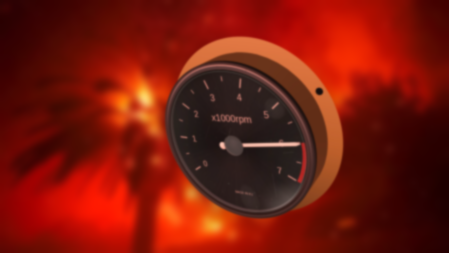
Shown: 6000
